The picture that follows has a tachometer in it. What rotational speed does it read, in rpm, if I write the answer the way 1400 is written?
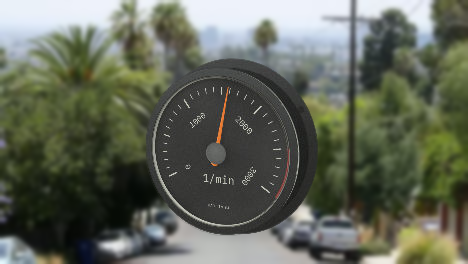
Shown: 1600
